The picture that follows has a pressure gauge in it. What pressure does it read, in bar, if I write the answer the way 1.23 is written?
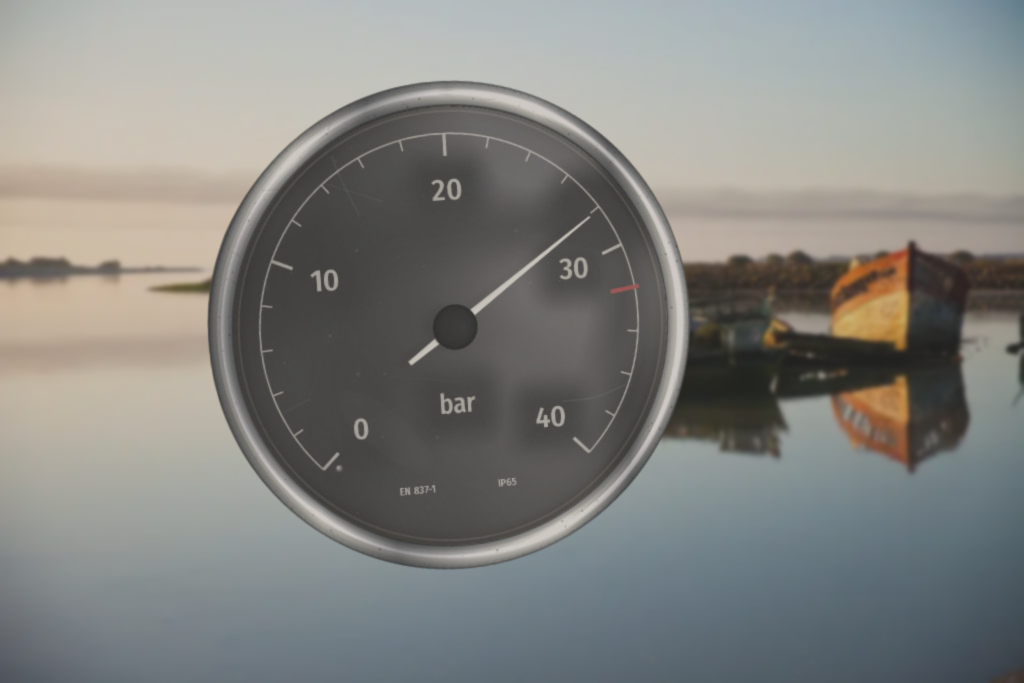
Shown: 28
